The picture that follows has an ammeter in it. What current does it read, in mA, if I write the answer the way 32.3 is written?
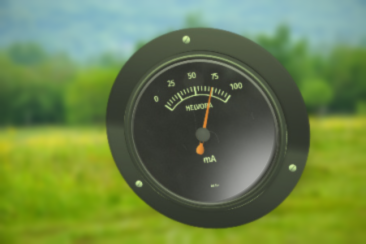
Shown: 75
